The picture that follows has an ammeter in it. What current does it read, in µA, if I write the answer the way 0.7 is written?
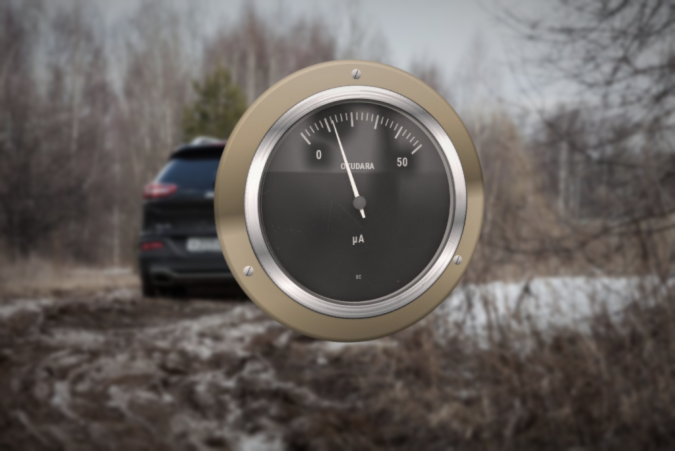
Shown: 12
